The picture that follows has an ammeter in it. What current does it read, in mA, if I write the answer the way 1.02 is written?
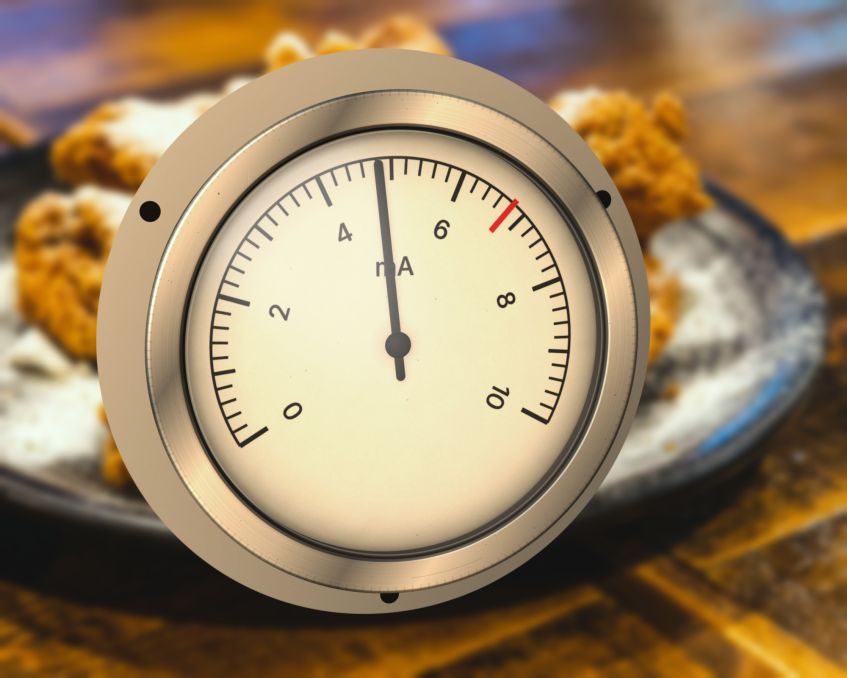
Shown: 4.8
